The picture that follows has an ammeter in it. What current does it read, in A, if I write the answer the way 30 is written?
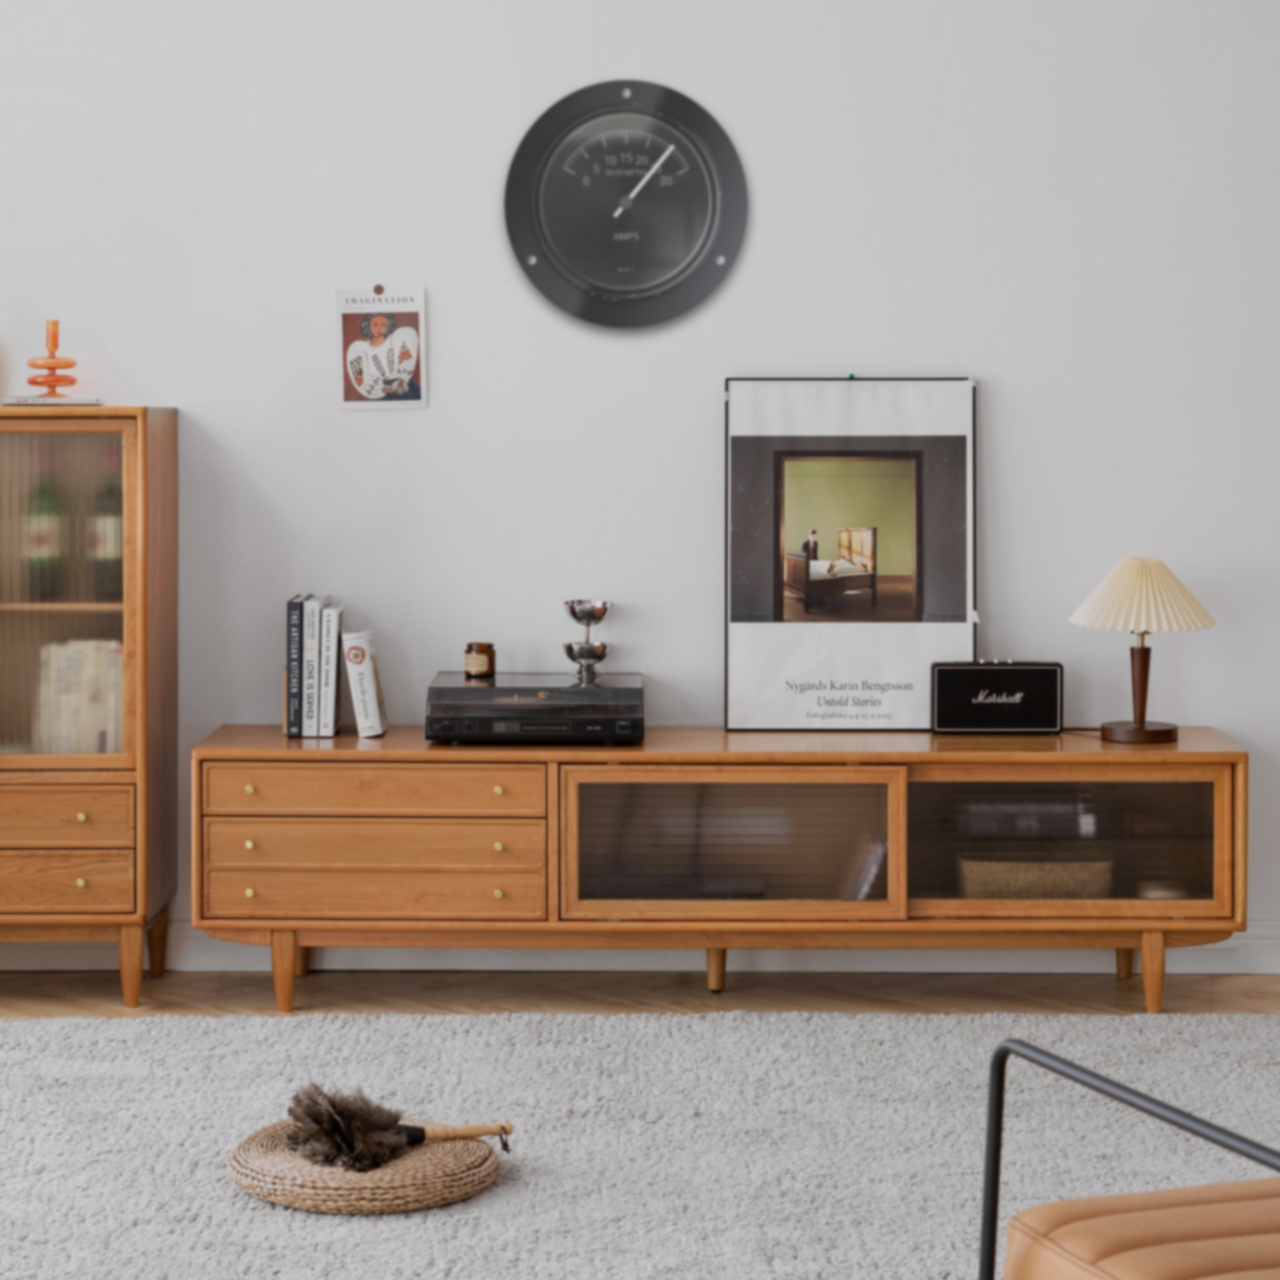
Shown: 25
